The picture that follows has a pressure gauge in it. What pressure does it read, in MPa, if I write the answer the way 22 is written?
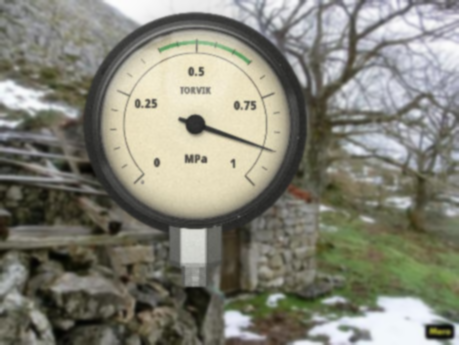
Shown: 0.9
